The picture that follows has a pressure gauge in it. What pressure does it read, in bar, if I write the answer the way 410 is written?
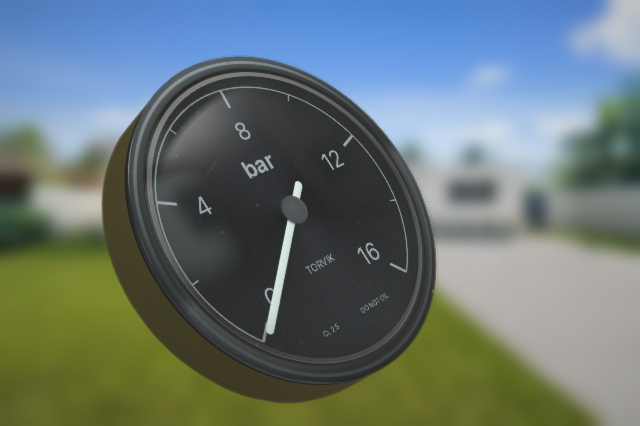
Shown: 0
